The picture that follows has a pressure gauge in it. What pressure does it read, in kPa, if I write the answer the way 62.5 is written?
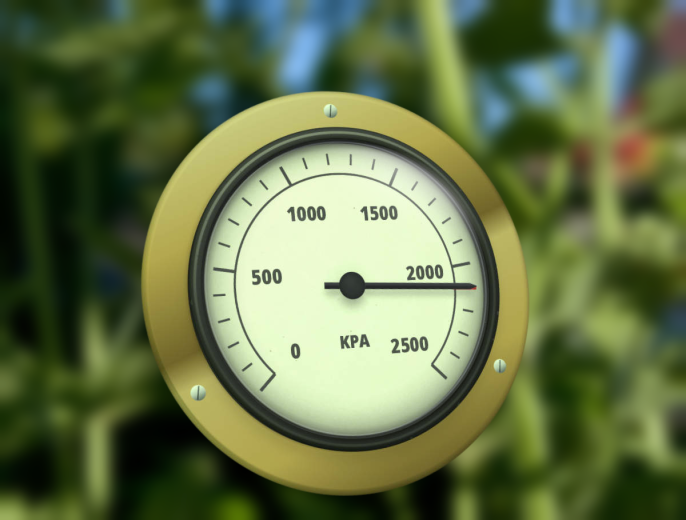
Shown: 2100
